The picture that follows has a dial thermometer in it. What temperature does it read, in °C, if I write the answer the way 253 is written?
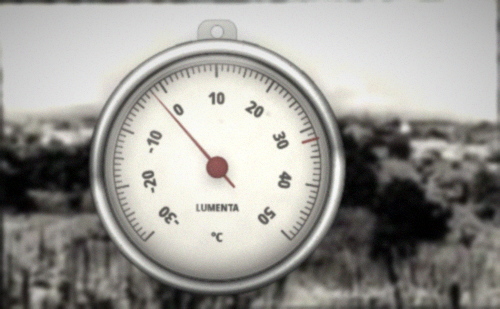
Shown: -2
